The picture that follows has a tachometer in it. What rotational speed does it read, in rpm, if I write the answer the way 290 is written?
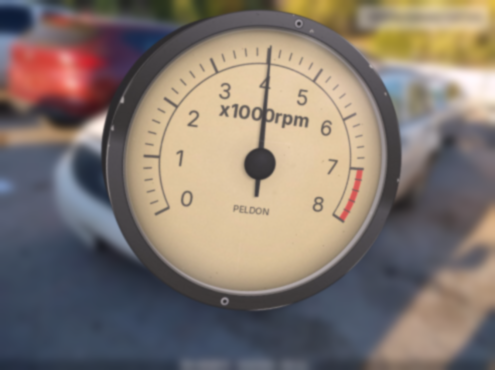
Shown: 4000
